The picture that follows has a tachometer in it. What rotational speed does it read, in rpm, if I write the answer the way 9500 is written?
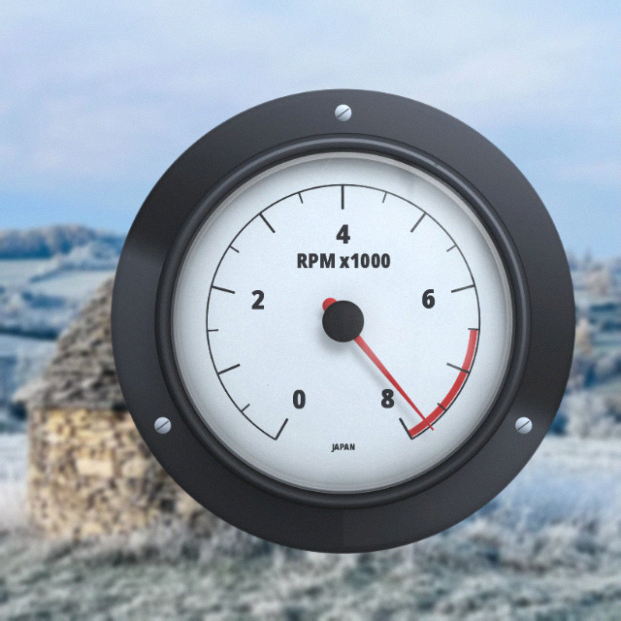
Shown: 7750
